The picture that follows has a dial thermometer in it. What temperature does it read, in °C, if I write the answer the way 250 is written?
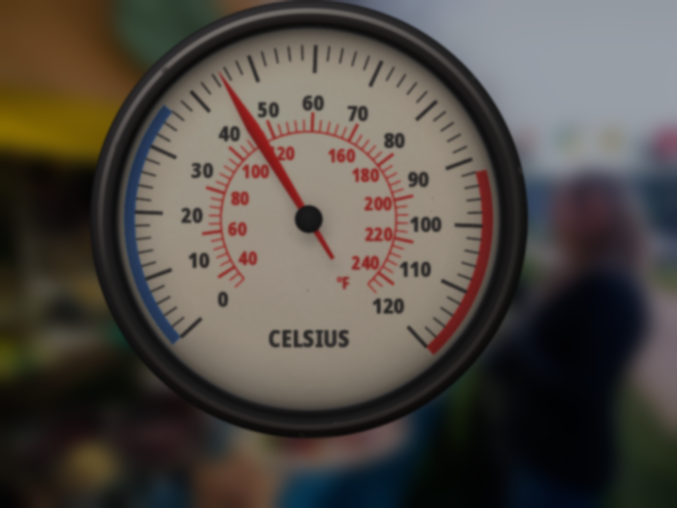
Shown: 45
